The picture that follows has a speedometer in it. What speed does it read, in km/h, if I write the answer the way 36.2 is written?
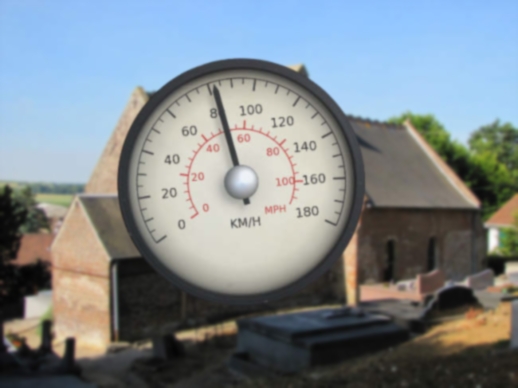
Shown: 82.5
